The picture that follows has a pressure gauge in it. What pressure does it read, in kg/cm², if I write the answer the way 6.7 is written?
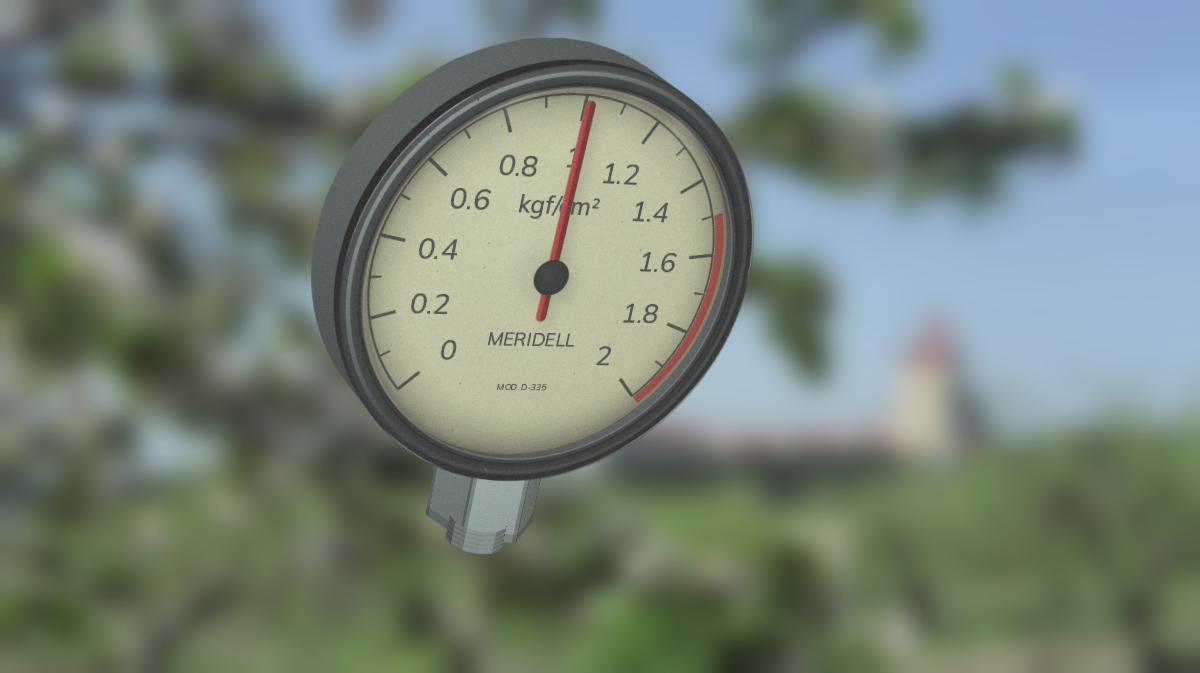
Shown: 1
